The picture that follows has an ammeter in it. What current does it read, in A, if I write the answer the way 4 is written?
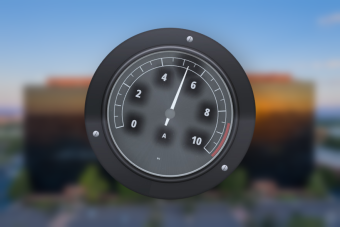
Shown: 5.25
